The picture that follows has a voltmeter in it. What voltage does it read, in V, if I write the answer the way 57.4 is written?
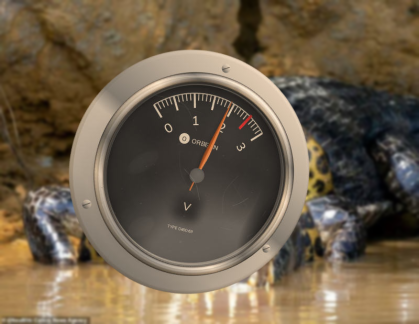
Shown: 1.9
